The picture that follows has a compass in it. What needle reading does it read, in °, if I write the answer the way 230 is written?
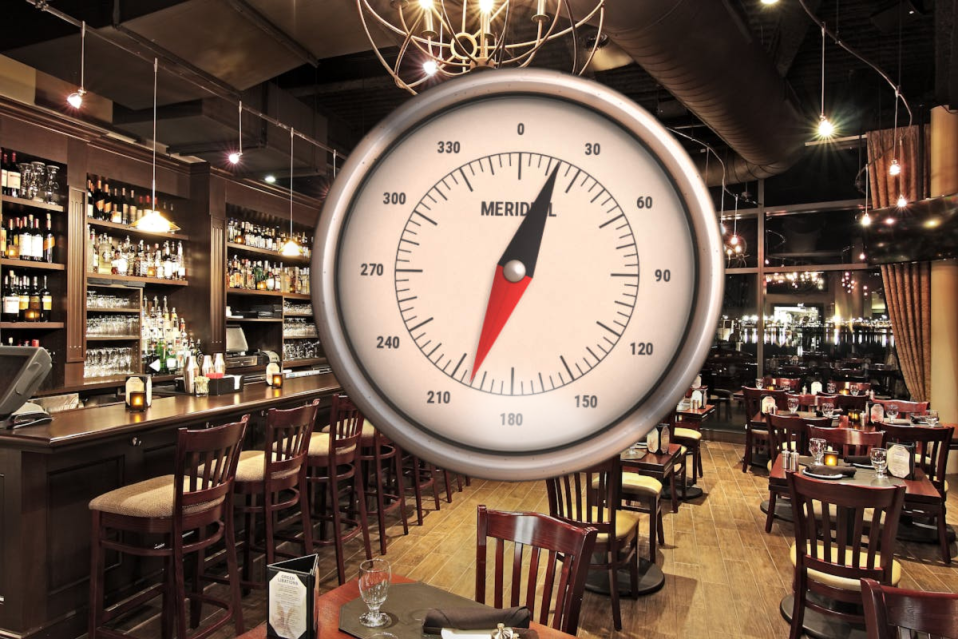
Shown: 200
